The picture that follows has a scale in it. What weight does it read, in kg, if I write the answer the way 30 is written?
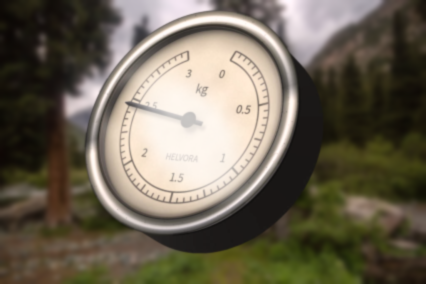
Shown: 2.45
